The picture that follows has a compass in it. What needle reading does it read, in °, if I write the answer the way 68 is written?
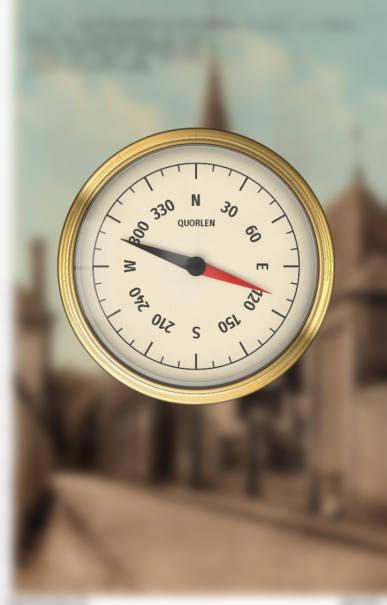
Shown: 110
